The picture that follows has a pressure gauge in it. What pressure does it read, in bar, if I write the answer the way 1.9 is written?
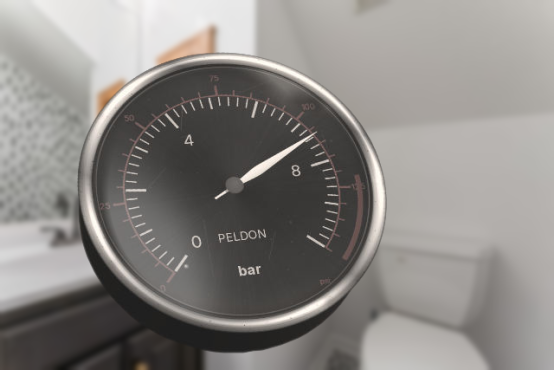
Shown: 7.4
